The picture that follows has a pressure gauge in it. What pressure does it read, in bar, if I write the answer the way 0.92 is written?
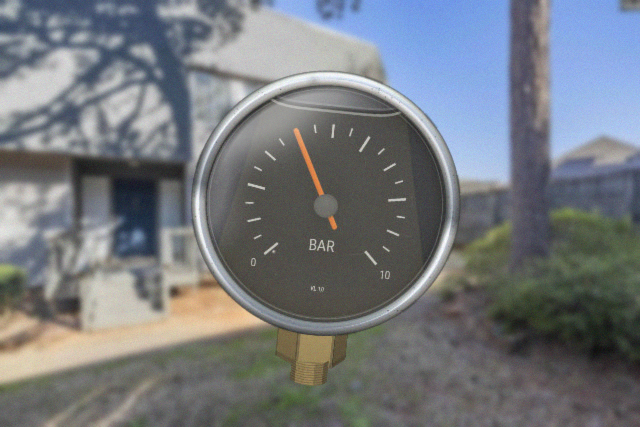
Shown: 4
